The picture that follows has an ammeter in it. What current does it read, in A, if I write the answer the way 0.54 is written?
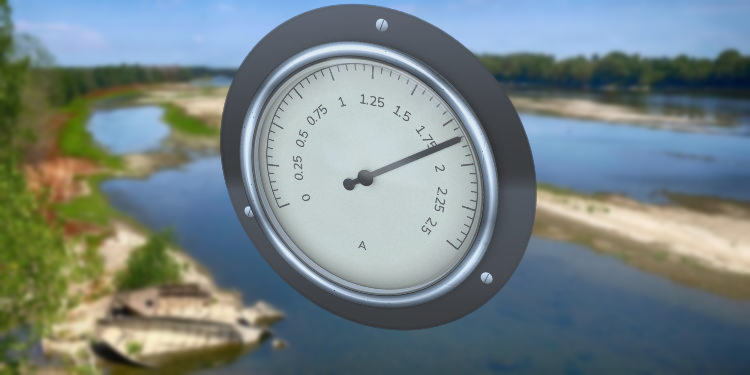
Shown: 1.85
